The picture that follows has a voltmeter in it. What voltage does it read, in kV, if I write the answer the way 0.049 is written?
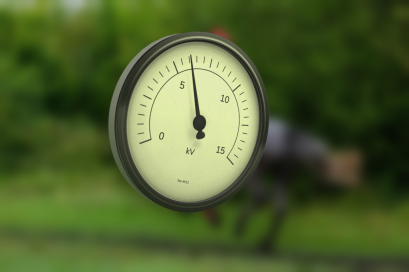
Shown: 6
